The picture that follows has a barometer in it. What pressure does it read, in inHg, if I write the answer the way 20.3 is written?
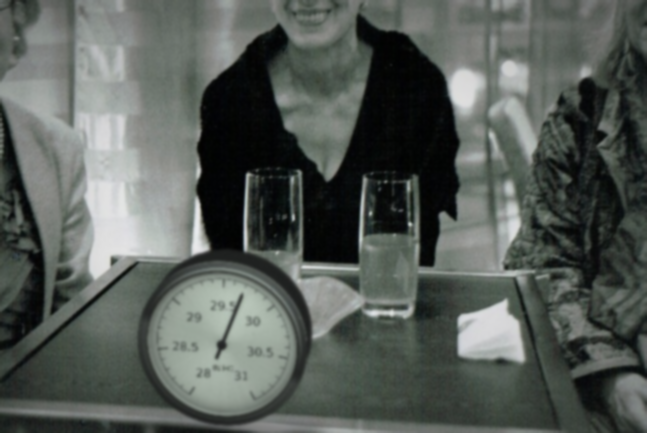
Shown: 29.7
